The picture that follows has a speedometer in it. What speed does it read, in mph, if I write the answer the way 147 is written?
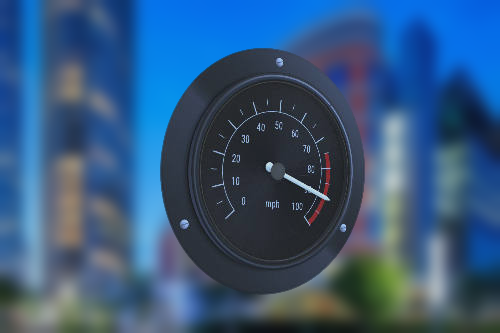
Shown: 90
